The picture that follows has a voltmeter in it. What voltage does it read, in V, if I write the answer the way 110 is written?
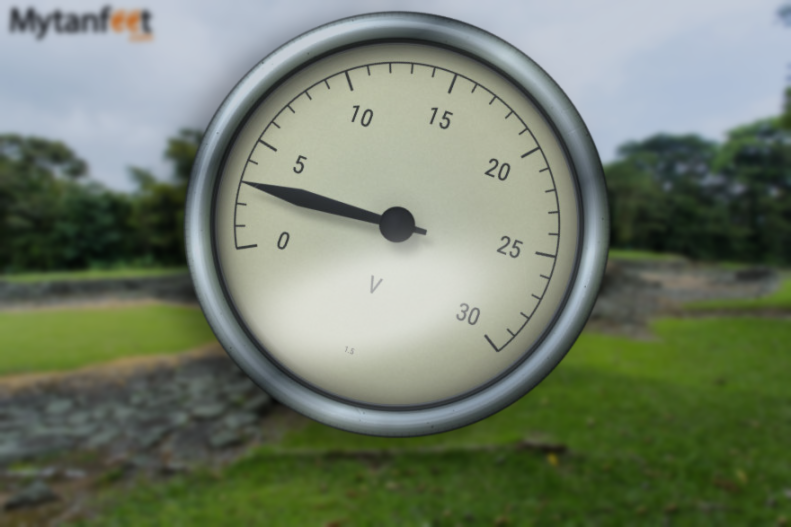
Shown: 3
